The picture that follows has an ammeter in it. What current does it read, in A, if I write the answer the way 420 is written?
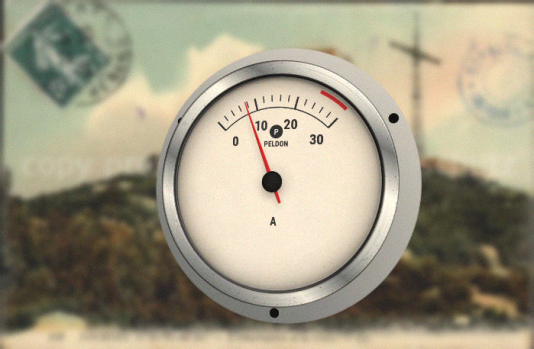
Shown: 8
